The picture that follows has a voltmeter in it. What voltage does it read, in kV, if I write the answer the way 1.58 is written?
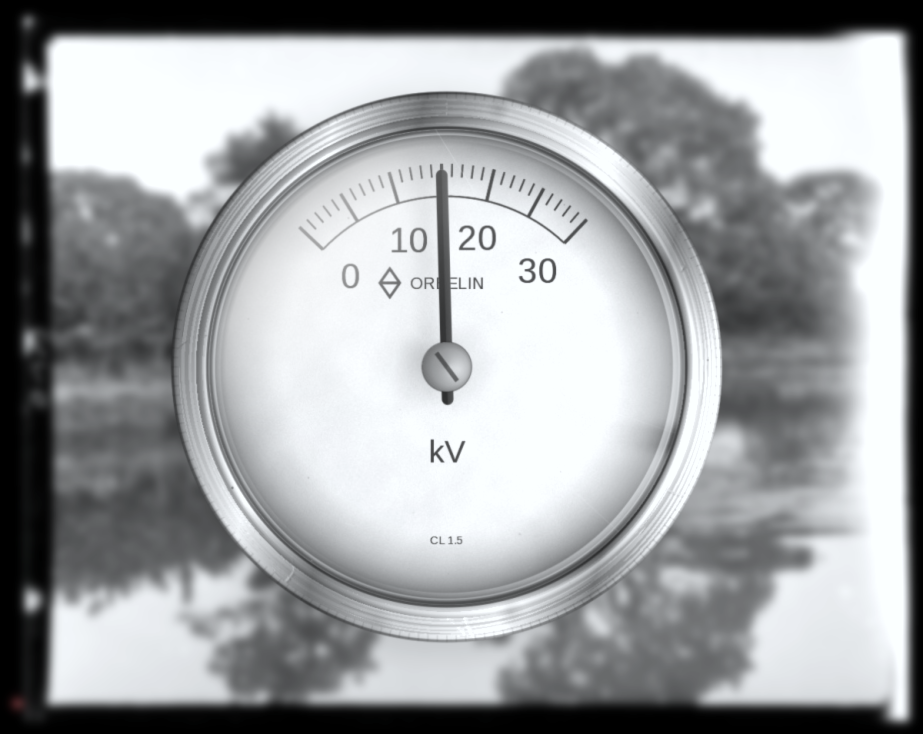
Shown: 15
